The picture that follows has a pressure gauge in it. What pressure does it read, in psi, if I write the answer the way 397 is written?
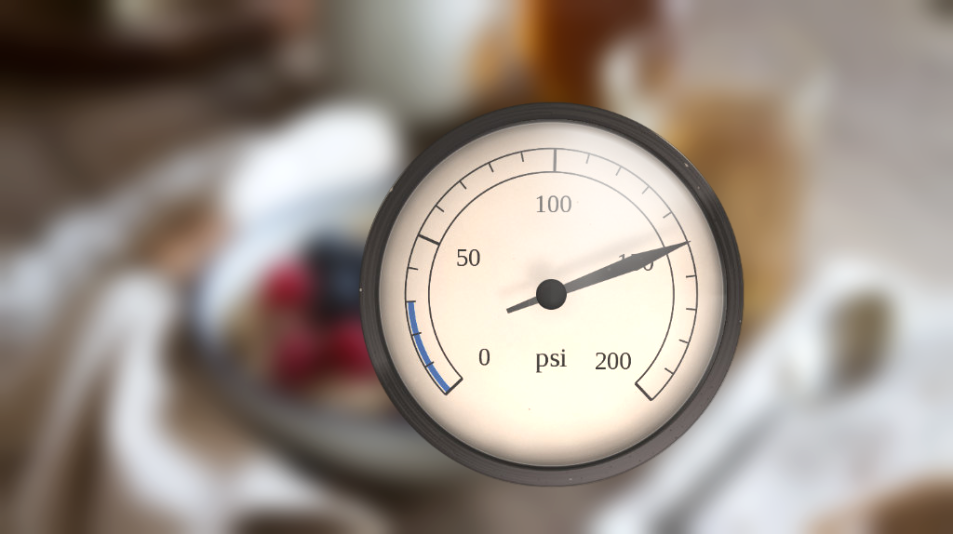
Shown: 150
